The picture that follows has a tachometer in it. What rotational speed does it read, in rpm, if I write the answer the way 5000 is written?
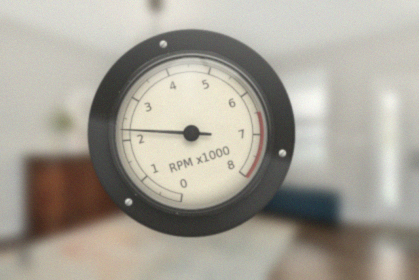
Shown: 2250
